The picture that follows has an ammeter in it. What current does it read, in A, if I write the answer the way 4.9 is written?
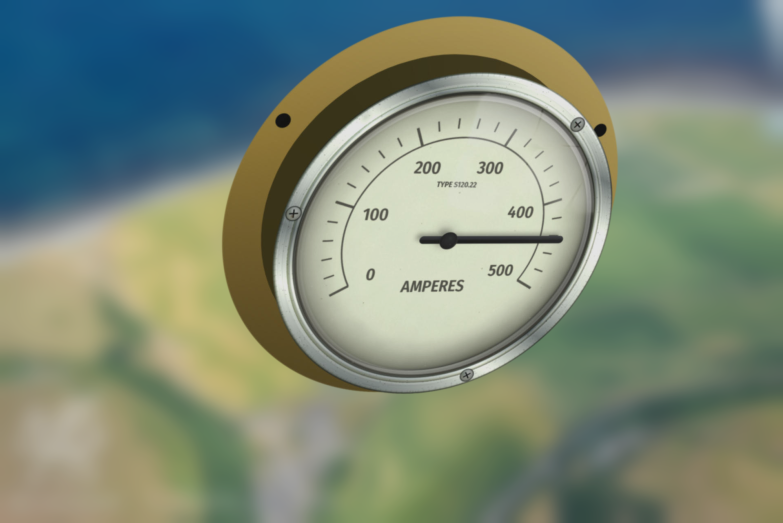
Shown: 440
